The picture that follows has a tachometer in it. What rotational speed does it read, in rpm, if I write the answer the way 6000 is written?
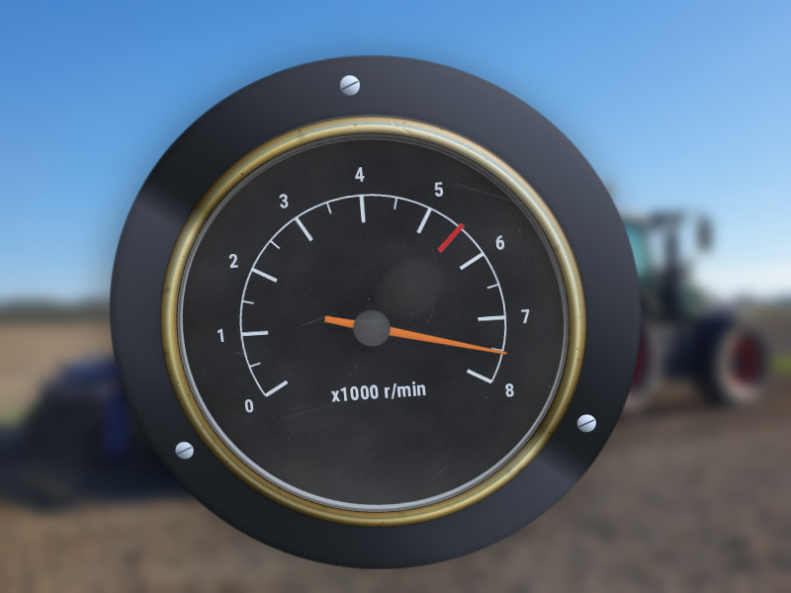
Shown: 7500
